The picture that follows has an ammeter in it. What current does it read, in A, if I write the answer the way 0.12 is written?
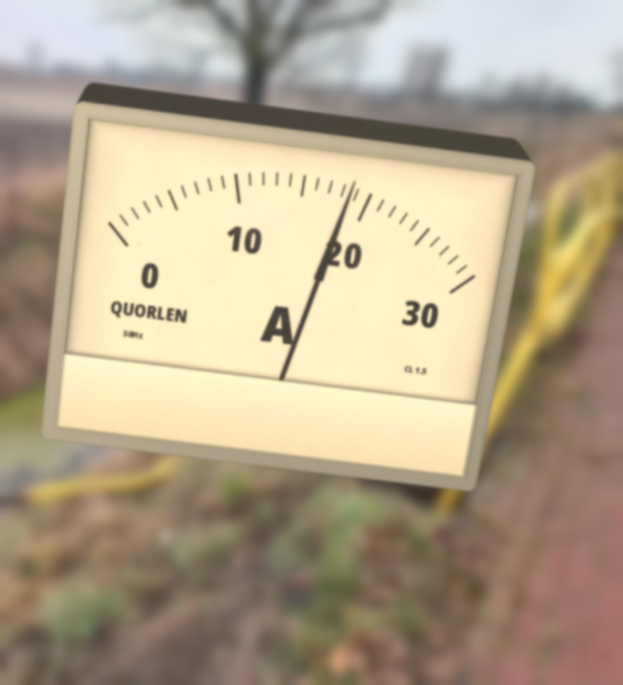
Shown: 18.5
